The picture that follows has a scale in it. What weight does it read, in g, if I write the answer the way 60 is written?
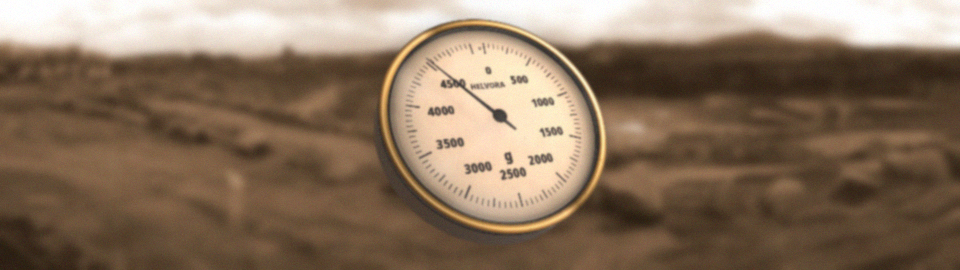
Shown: 4500
